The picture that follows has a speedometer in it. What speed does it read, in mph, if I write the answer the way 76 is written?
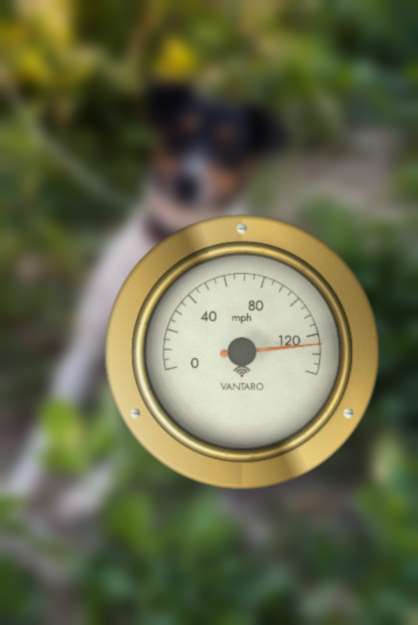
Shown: 125
